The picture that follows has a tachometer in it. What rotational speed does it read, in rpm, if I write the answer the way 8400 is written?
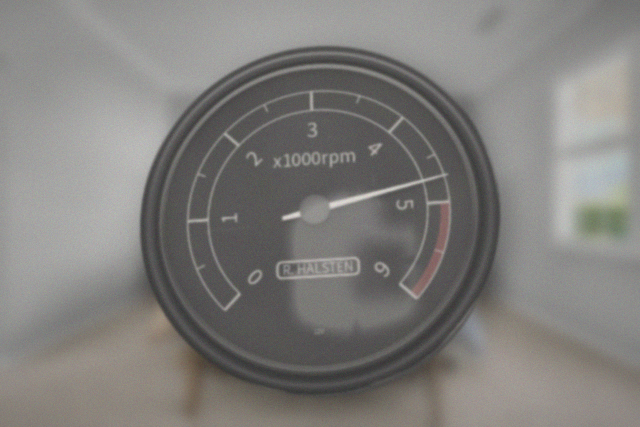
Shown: 4750
